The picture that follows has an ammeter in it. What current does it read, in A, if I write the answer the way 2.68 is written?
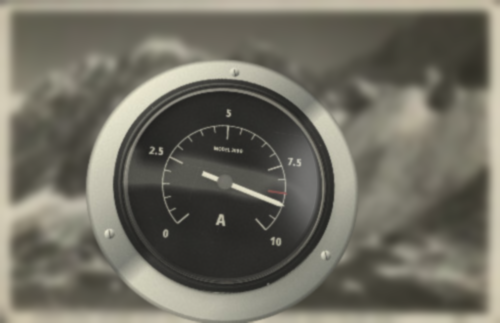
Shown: 9
